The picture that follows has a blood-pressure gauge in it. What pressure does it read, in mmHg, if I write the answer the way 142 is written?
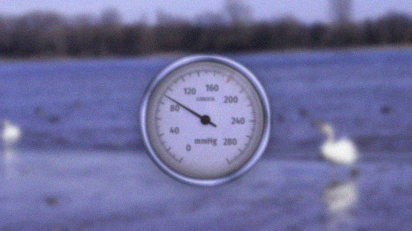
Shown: 90
